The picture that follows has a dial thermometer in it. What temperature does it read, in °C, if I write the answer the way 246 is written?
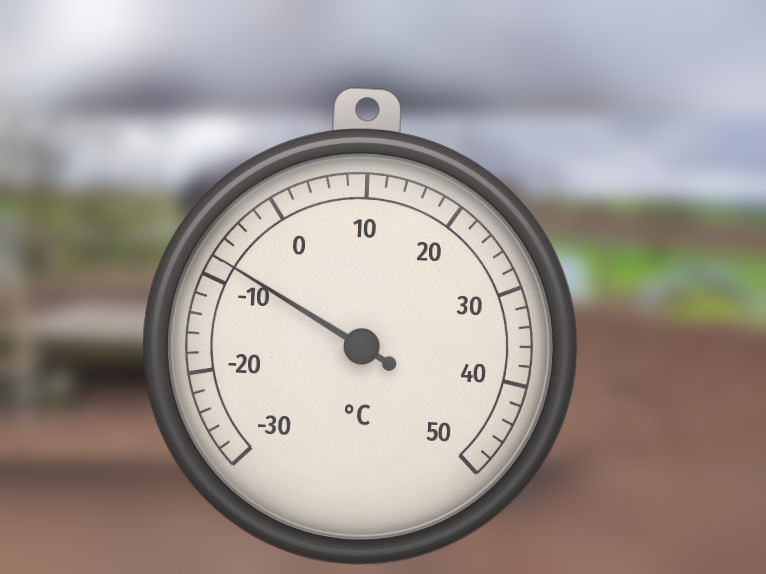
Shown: -8
